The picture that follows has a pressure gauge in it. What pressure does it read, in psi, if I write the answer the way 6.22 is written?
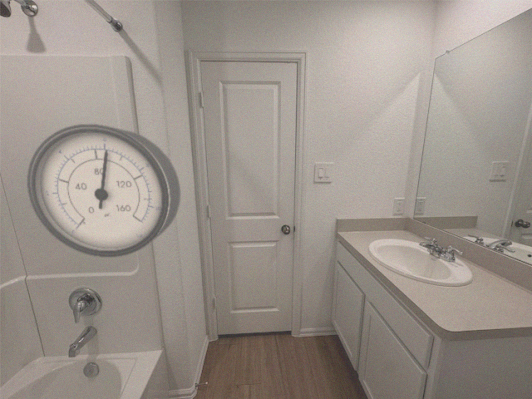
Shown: 90
